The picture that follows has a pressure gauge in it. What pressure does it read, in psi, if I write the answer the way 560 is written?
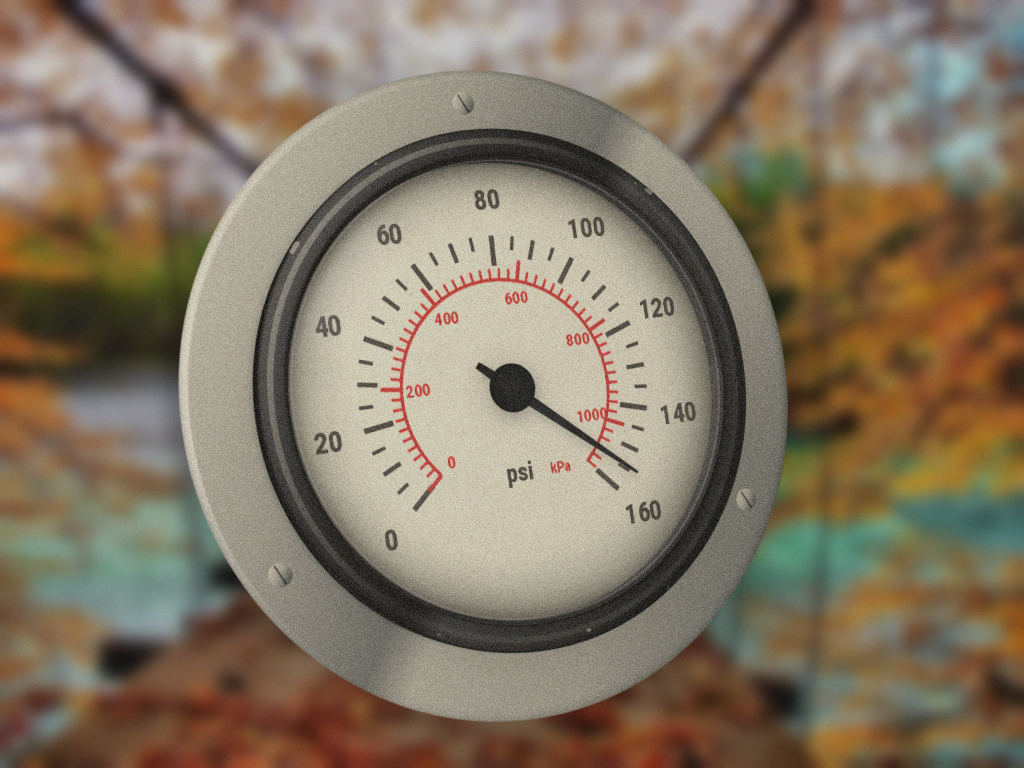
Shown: 155
